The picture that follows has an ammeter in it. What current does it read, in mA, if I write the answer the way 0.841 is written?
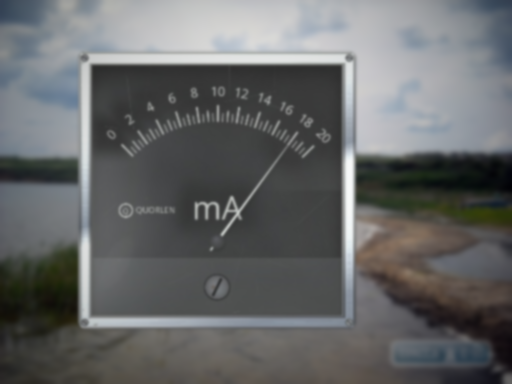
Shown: 18
